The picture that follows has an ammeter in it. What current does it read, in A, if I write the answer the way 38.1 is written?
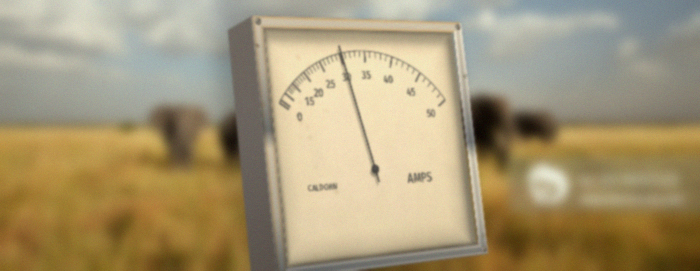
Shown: 30
